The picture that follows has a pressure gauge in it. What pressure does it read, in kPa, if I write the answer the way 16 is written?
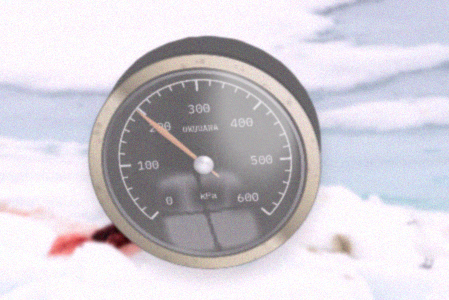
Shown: 200
